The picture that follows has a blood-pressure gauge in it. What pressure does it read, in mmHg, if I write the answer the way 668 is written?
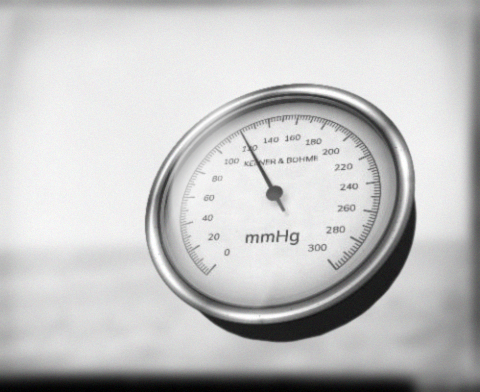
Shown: 120
